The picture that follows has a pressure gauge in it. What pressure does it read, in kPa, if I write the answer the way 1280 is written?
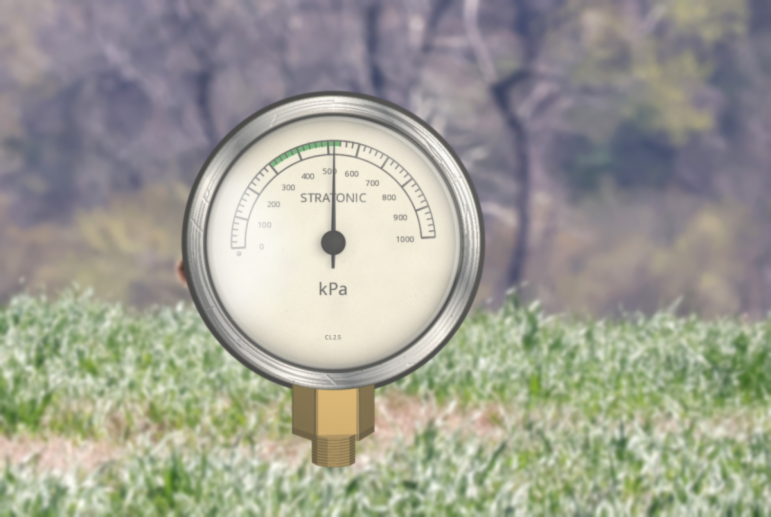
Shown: 520
